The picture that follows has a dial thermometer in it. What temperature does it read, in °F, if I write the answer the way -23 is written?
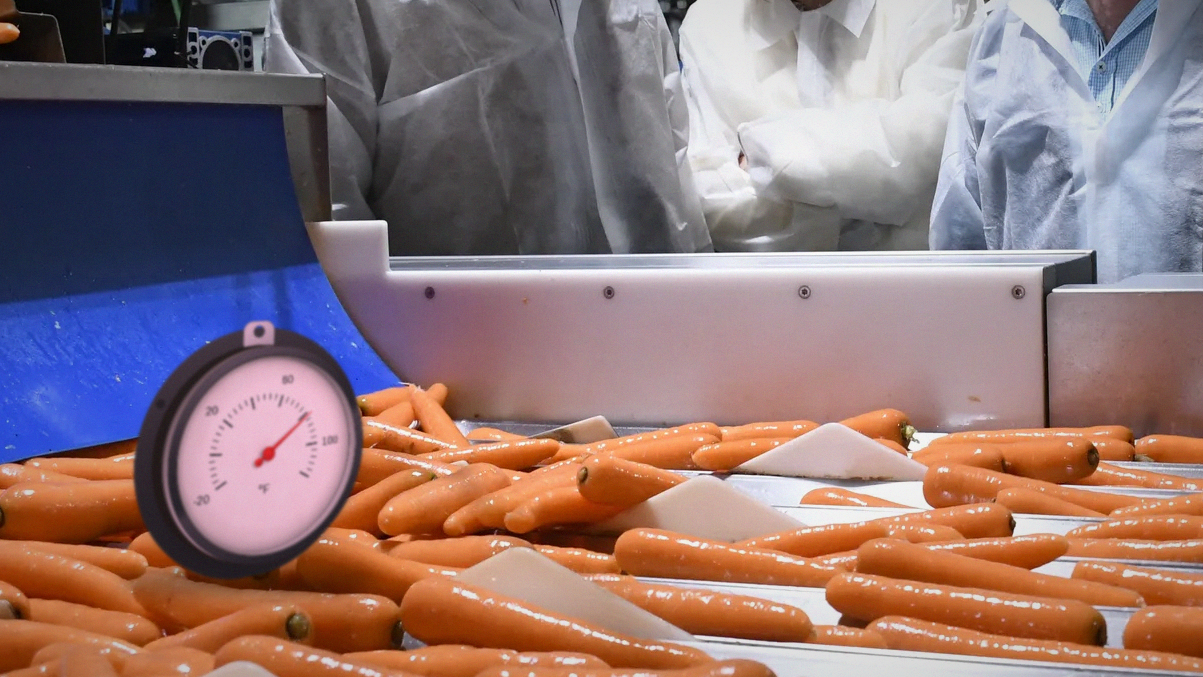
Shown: 80
